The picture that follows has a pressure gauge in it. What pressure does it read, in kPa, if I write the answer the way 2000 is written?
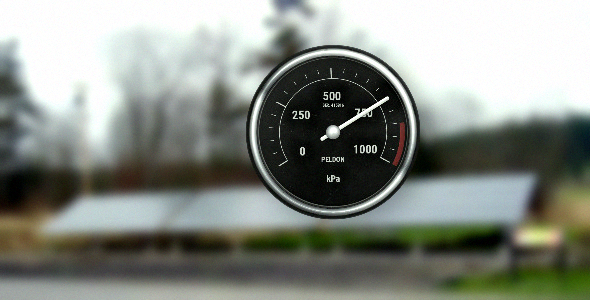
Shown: 750
